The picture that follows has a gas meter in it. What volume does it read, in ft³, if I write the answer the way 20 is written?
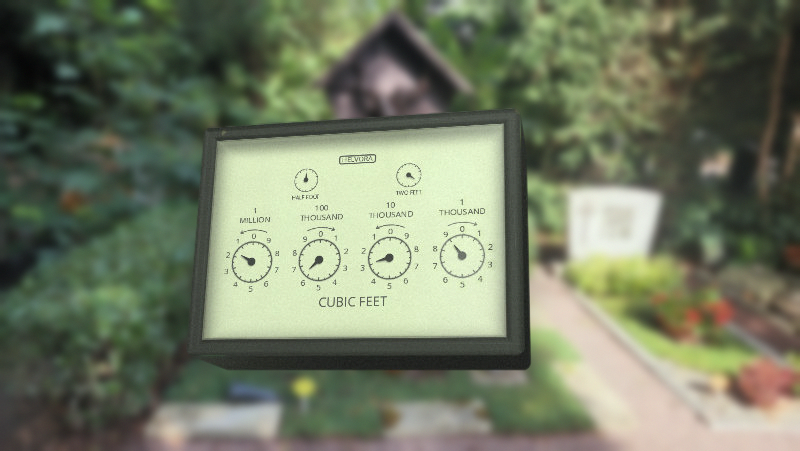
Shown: 162900
